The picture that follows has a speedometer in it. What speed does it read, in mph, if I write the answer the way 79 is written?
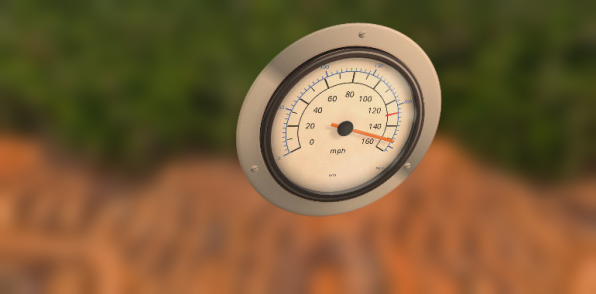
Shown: 150
